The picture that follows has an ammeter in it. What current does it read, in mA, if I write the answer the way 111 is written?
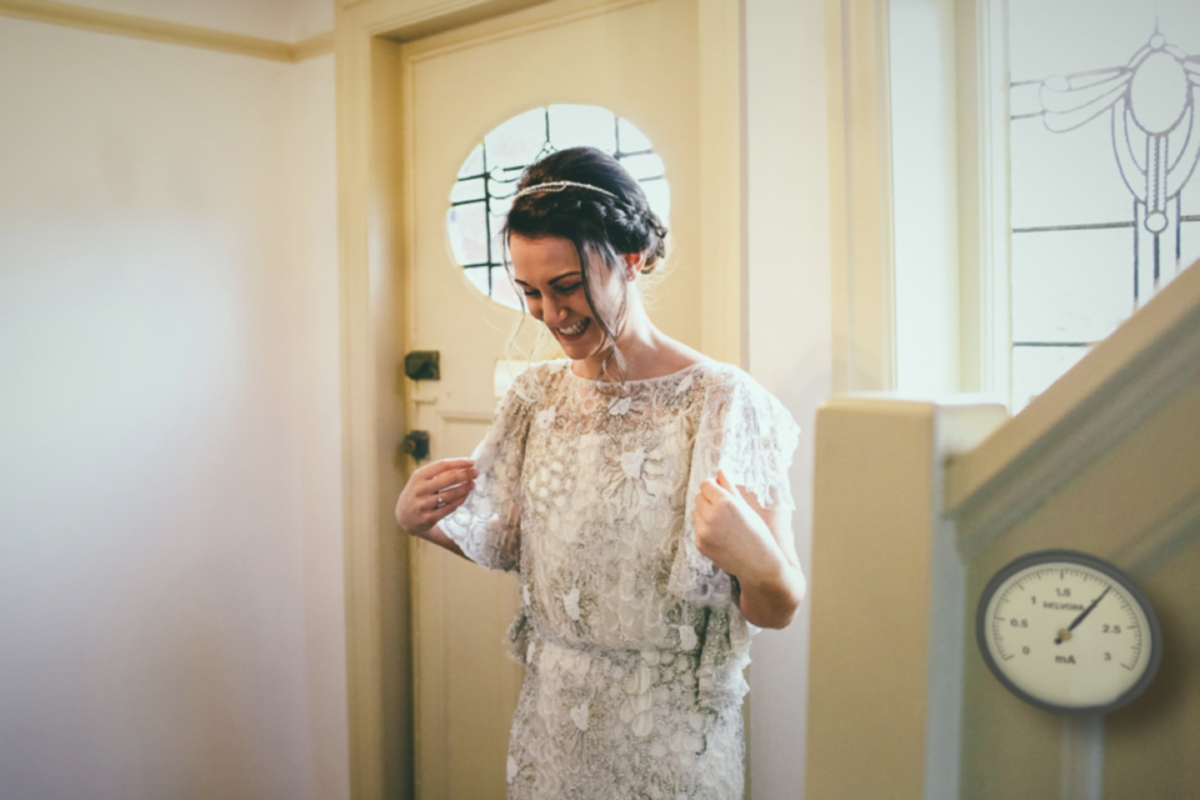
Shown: 2
